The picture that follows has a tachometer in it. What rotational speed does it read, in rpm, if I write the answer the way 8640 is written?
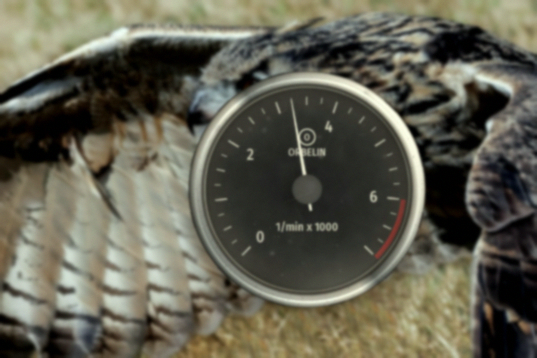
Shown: 3250
